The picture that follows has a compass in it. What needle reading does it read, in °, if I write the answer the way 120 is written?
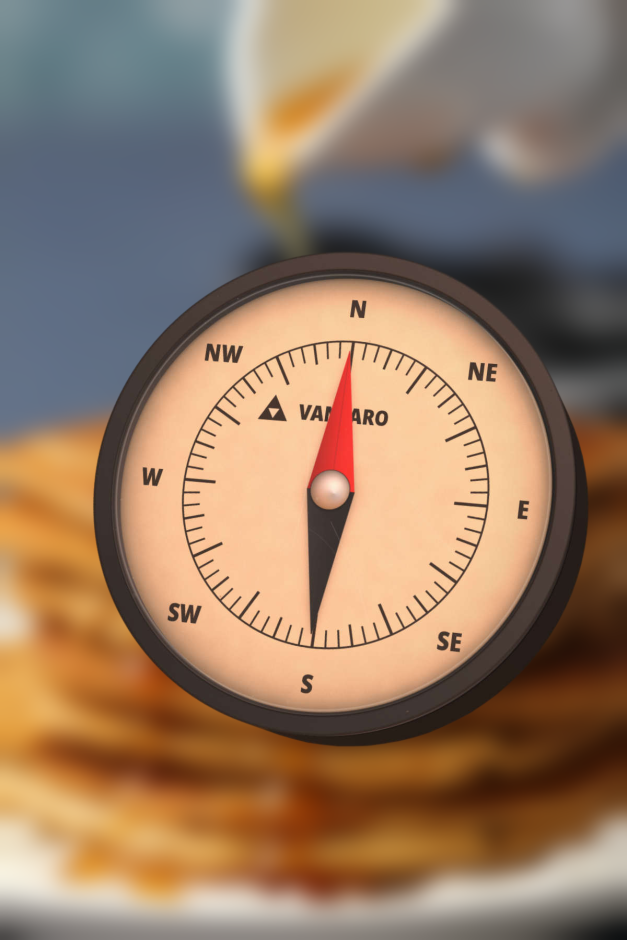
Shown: 0
